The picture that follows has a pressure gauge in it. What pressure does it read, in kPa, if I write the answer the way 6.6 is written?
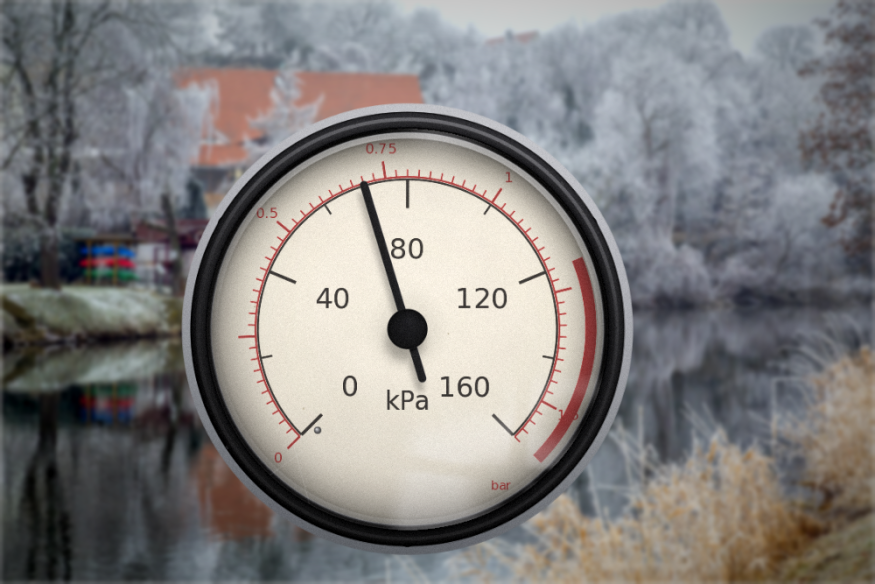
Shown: 70
